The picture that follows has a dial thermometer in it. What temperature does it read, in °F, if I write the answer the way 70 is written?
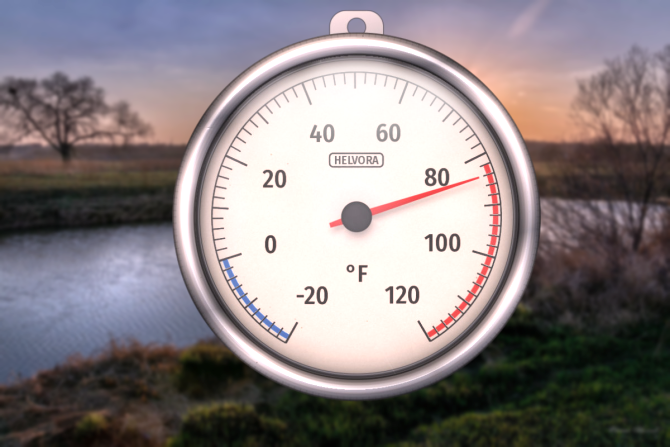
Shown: 84
